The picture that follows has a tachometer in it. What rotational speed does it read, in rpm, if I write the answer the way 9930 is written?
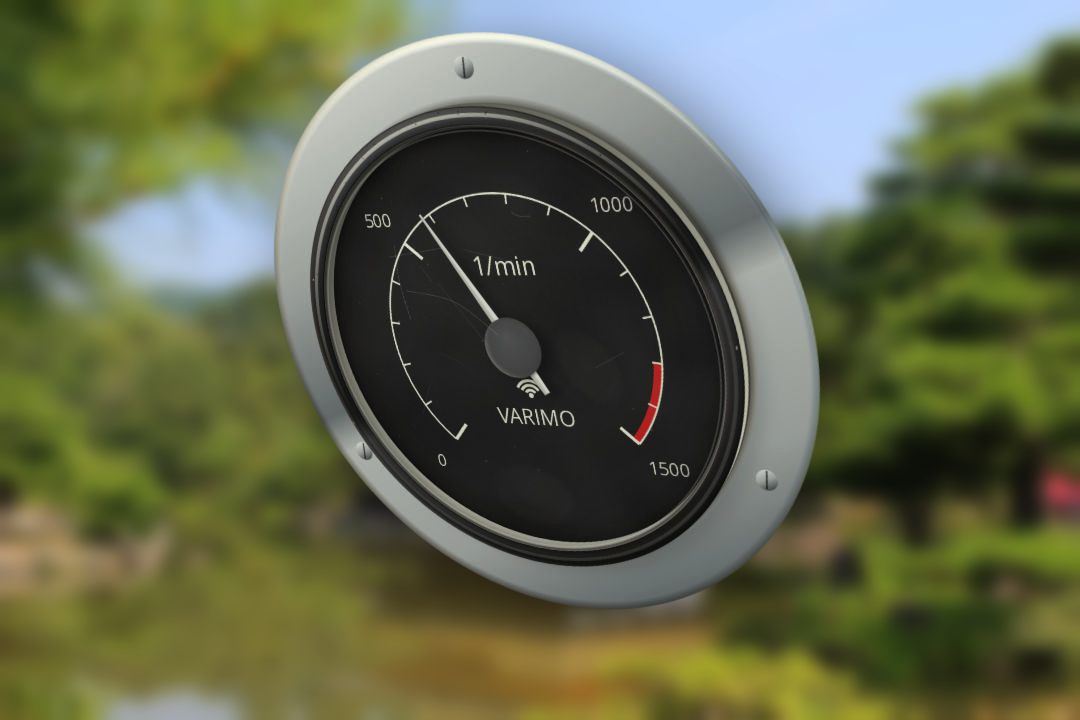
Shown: 600
